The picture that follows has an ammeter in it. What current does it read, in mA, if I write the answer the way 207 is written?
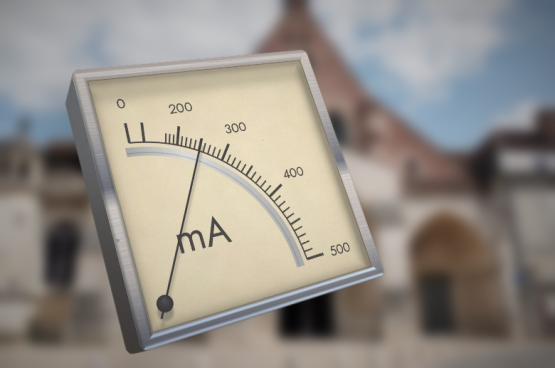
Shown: 250
